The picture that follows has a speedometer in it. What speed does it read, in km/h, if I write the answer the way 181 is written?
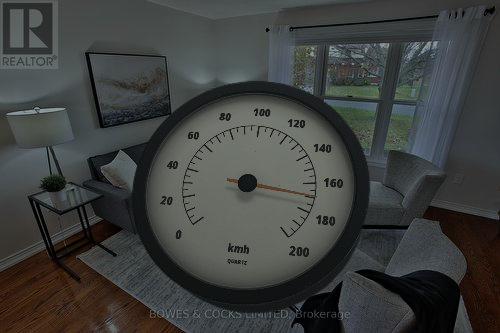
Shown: 170
